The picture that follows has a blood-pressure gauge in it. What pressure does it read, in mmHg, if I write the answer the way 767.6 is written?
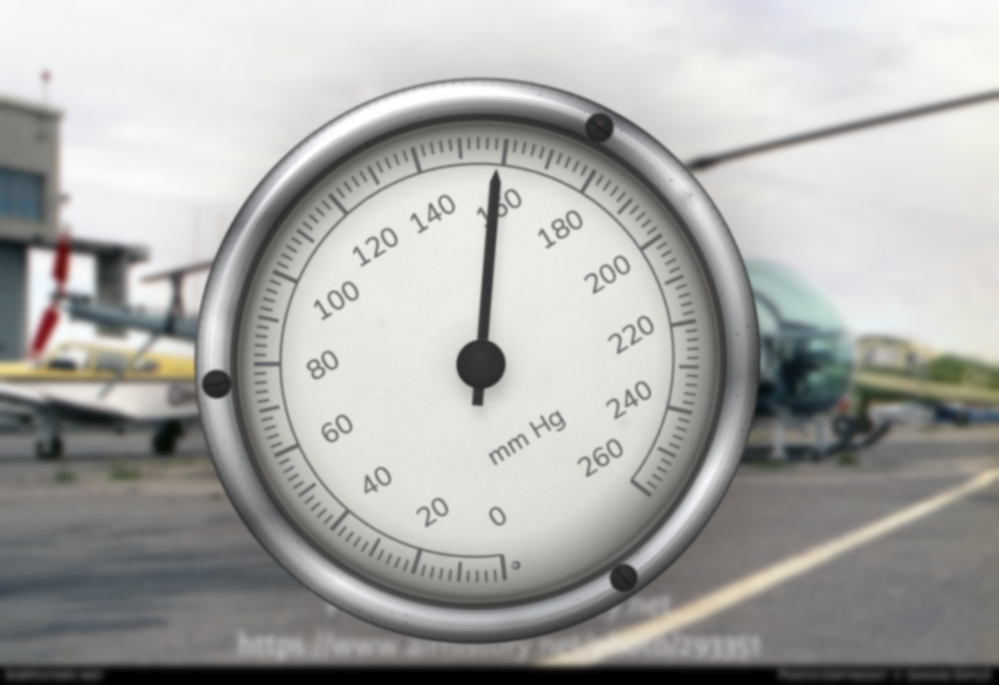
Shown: 158
